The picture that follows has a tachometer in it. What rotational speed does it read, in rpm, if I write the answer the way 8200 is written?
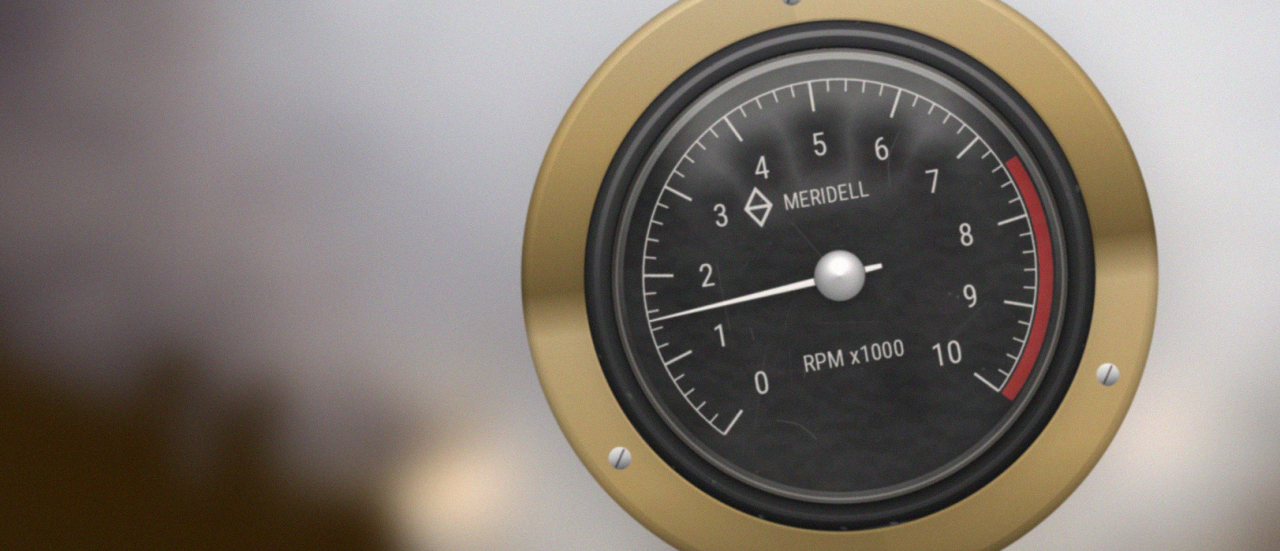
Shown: 1500
